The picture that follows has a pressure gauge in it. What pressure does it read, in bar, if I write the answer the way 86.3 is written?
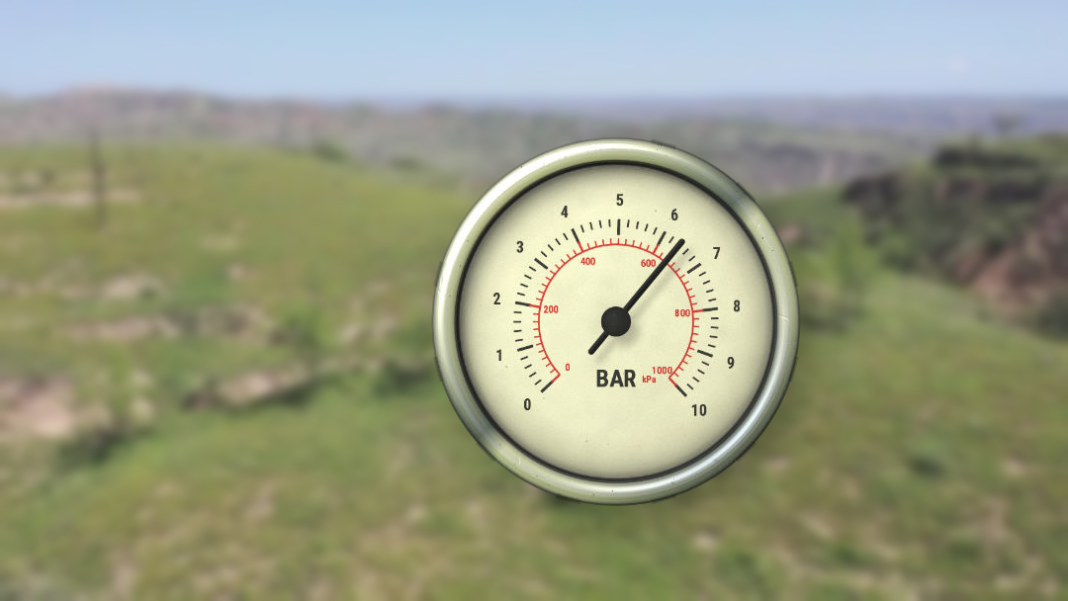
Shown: 6.4
